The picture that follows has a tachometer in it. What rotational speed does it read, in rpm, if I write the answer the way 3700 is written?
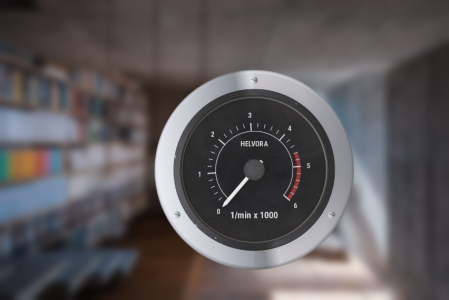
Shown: 0
